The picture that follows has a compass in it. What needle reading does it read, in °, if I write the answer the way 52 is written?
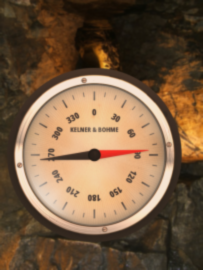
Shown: 85
